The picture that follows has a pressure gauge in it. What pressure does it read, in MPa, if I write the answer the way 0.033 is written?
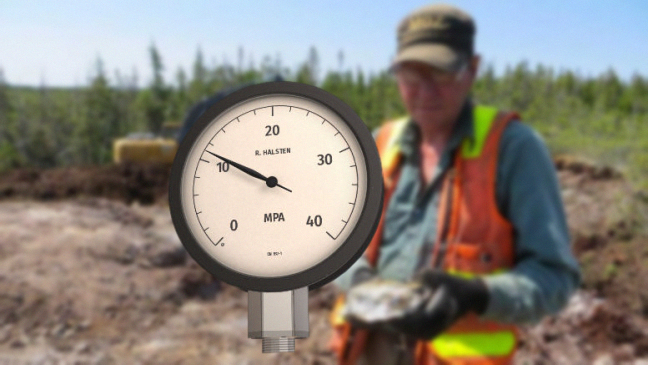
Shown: 11
